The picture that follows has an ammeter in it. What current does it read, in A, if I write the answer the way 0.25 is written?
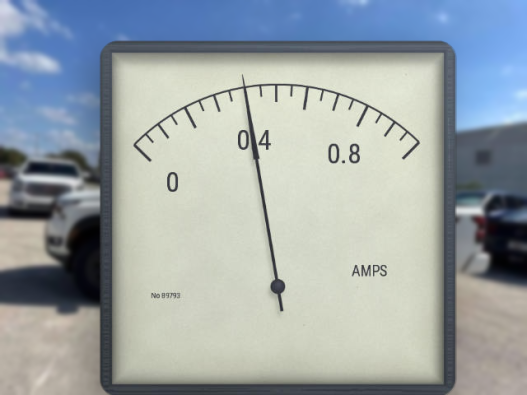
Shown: 0.4
